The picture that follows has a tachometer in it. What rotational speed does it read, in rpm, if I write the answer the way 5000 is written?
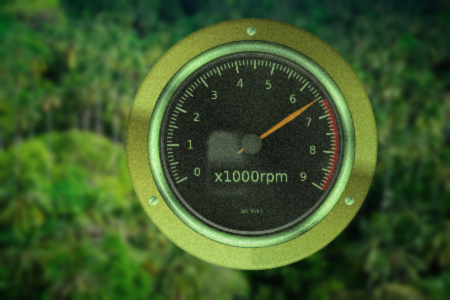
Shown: 6500
